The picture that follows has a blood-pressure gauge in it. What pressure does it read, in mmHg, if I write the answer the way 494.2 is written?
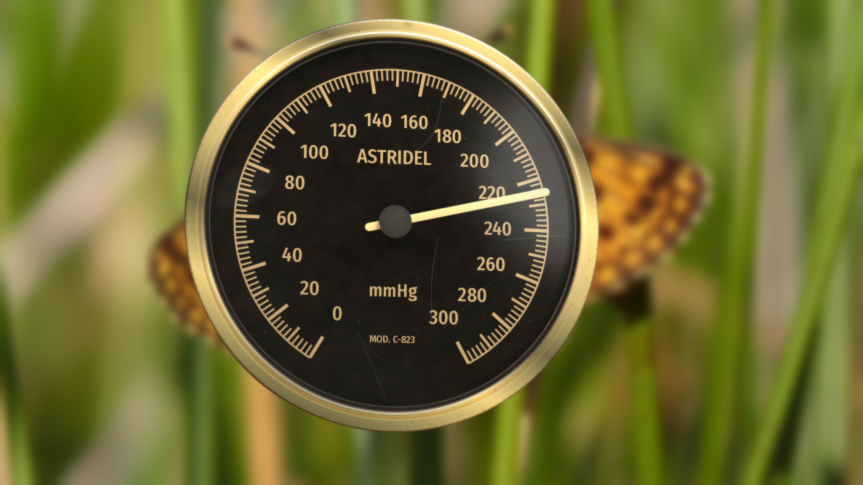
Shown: 226
